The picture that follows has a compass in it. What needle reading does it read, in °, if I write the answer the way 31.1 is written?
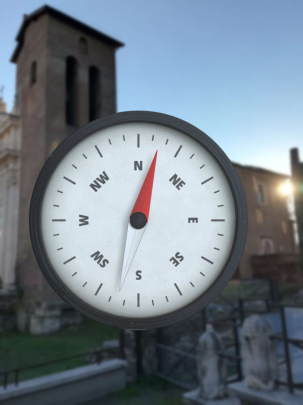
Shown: 15
